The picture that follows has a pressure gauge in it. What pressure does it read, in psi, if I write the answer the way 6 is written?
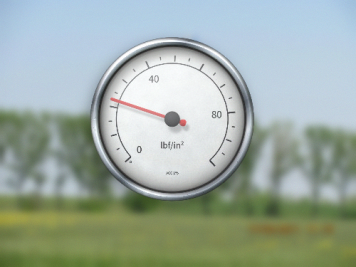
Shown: 22.5
